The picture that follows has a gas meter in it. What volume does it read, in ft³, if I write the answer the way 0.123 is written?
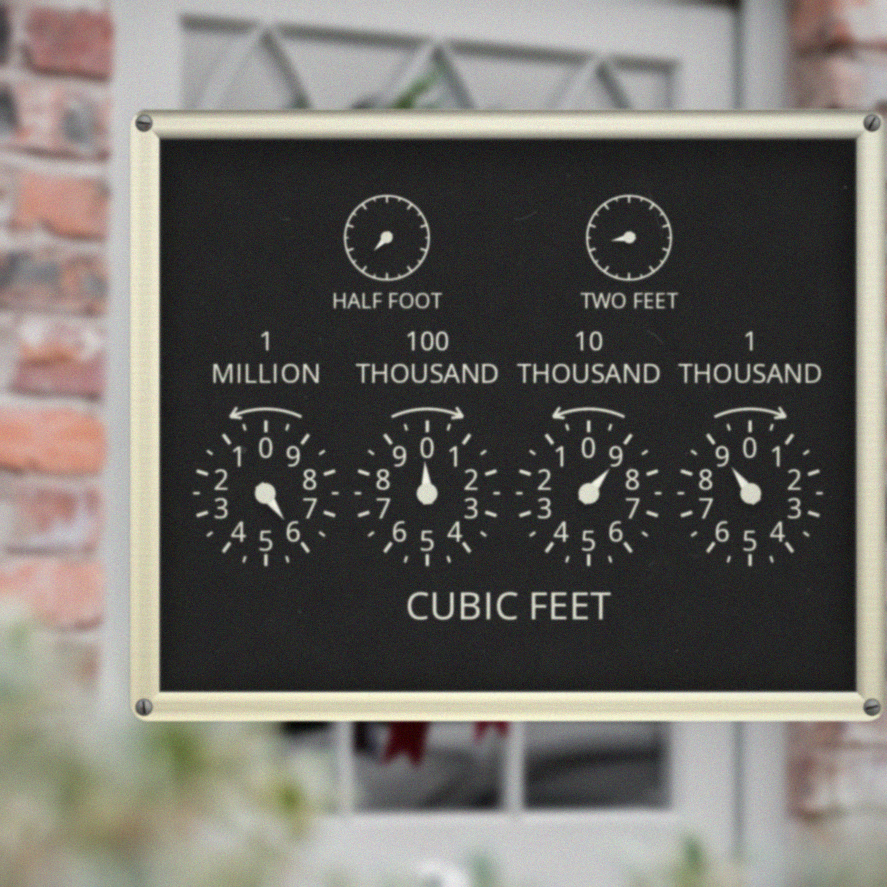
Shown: 598900
